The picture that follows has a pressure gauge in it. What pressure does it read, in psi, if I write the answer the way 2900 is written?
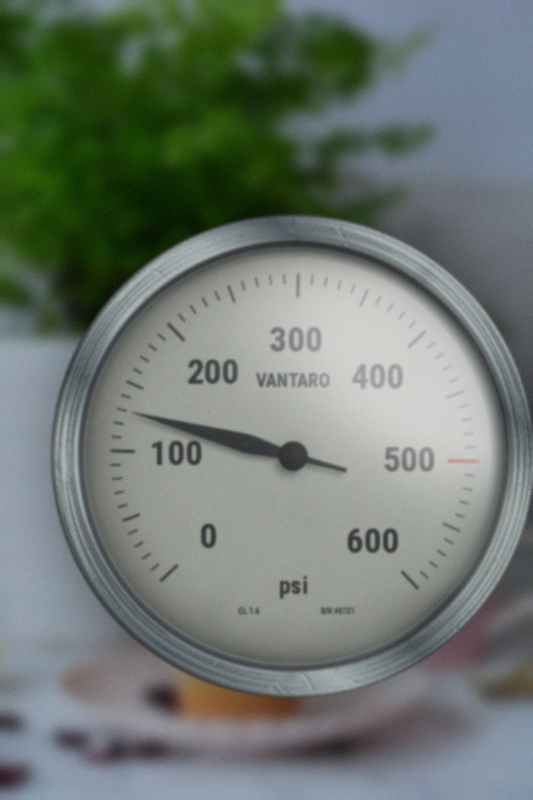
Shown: 130
